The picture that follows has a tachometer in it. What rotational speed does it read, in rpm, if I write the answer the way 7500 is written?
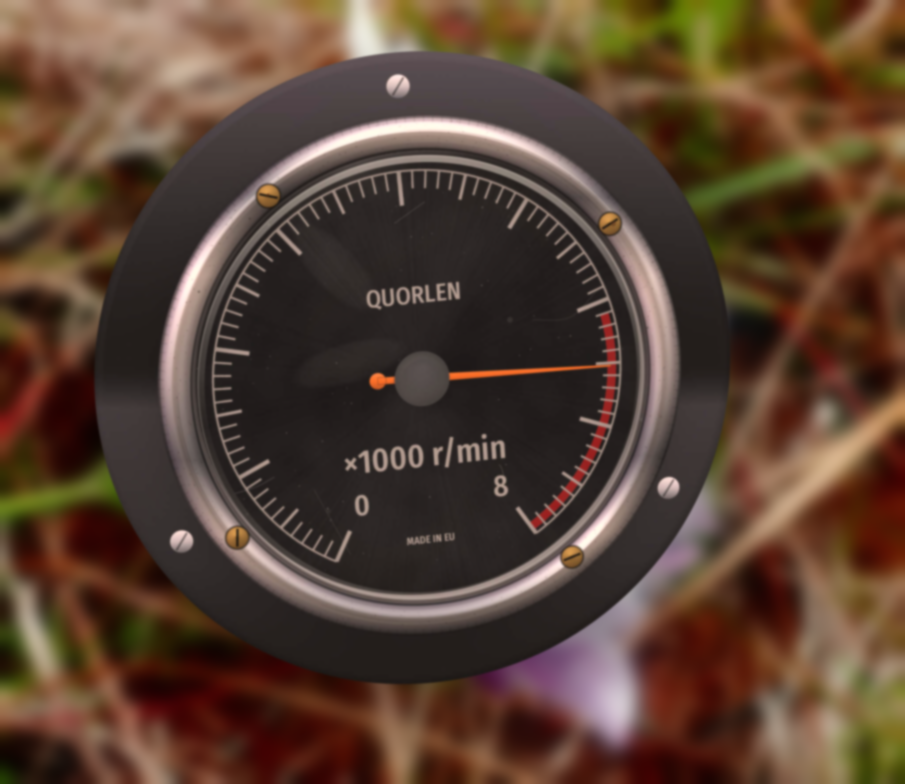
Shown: 6500
